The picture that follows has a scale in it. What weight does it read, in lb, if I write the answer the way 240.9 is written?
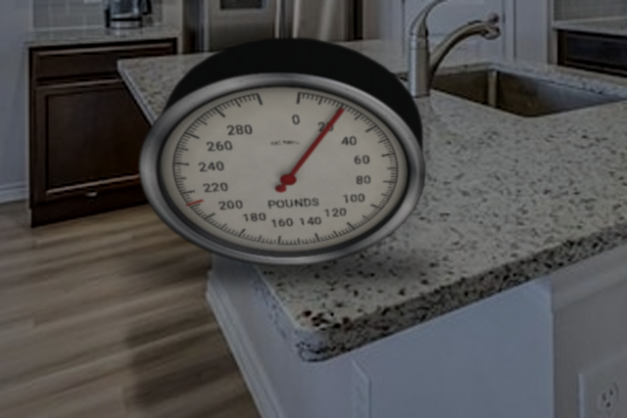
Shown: 20
